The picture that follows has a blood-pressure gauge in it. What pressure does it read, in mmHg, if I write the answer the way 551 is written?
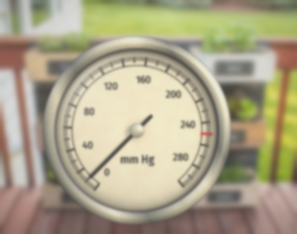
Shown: 10
